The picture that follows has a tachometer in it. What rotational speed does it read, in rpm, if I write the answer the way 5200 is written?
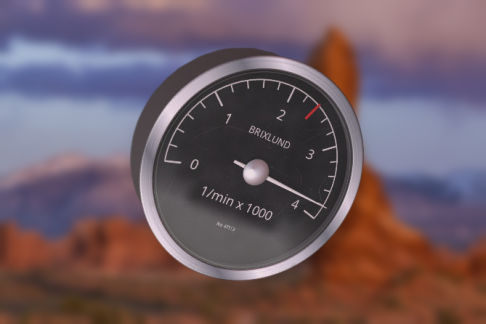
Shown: 3800
